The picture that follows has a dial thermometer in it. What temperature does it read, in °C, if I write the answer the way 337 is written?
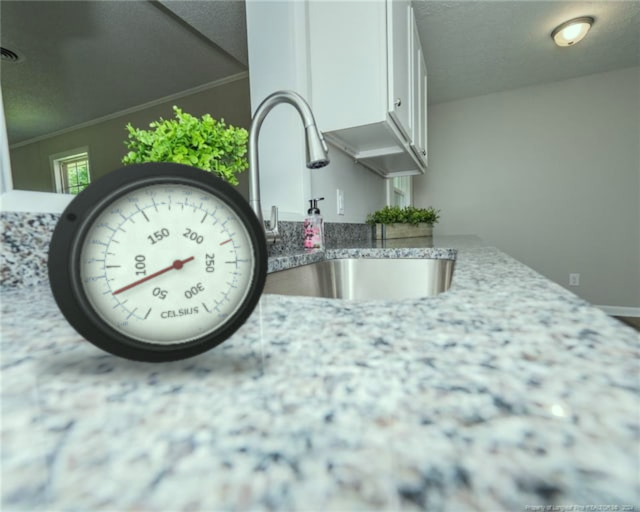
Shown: 80
